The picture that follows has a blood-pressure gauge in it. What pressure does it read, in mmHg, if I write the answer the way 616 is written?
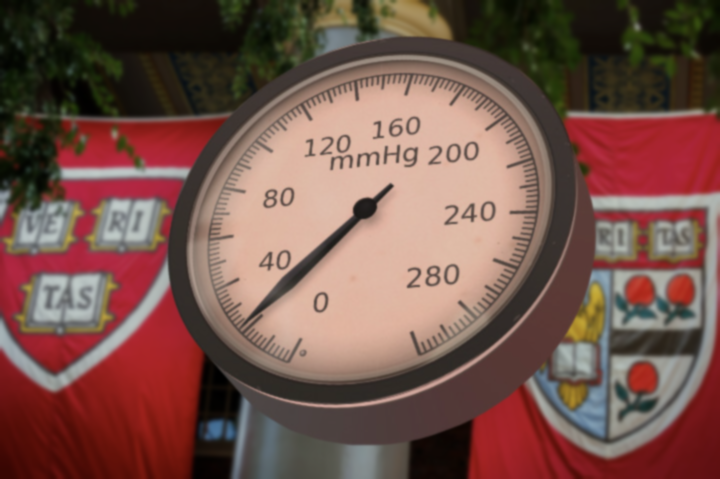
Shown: 20
